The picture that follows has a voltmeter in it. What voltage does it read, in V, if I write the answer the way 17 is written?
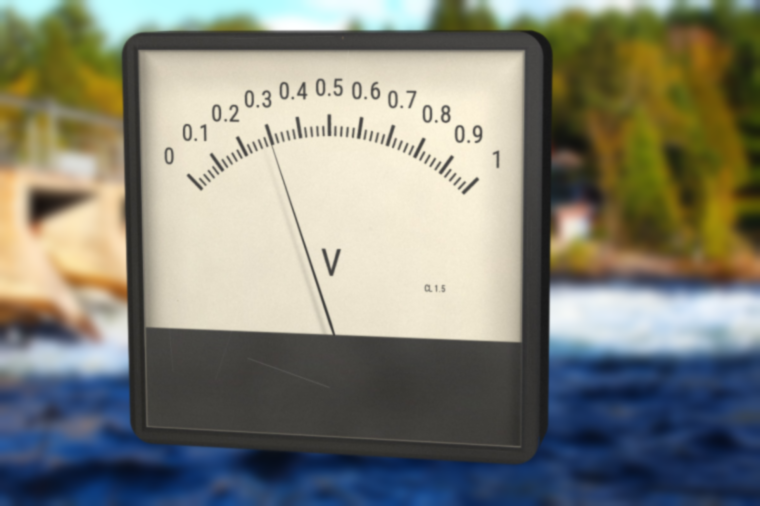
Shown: 0.3
